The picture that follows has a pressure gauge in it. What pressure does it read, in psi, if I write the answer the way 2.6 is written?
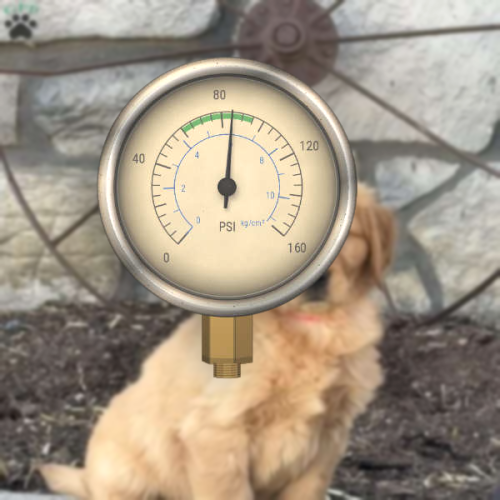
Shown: 85
